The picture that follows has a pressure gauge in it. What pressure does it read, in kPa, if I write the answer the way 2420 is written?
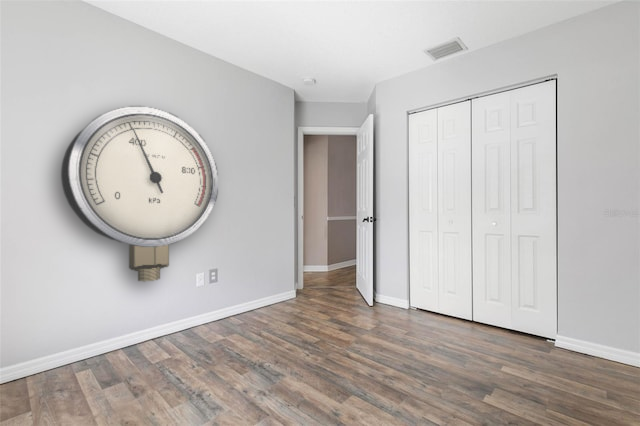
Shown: 400
